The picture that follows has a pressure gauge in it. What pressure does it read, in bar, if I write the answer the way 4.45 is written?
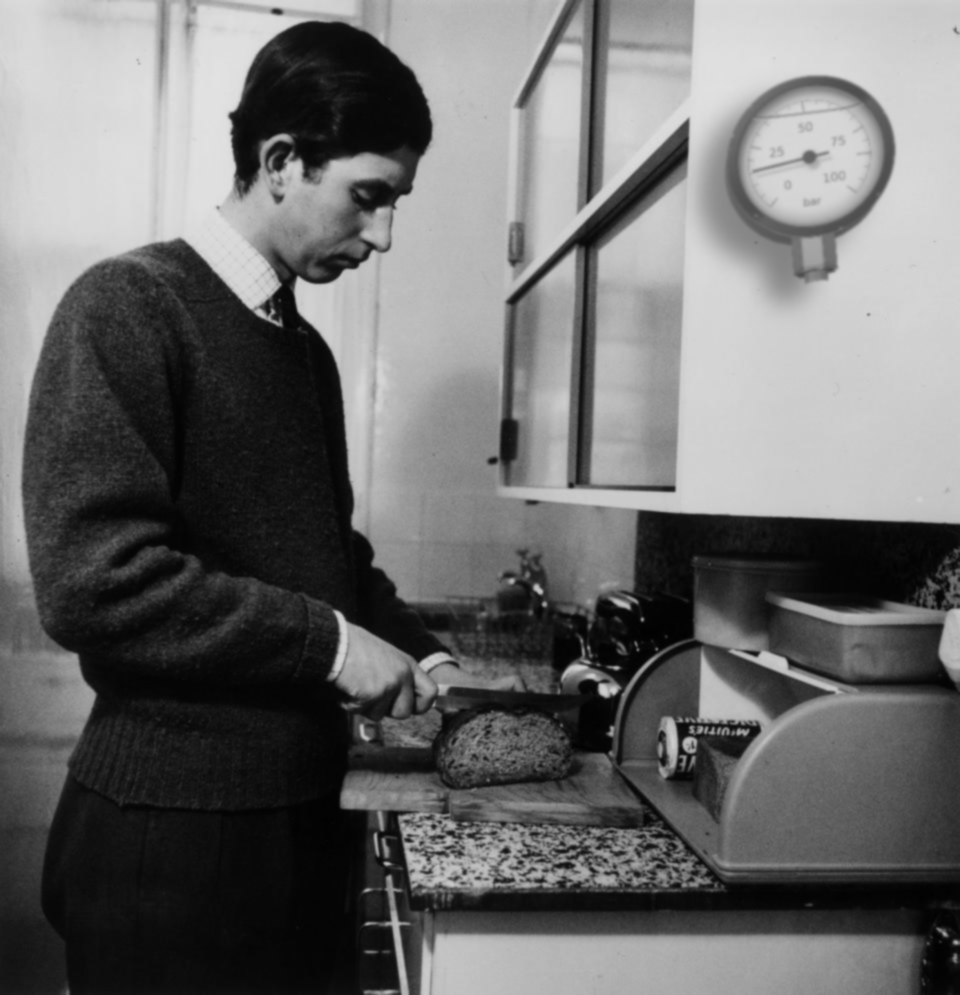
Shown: 15
